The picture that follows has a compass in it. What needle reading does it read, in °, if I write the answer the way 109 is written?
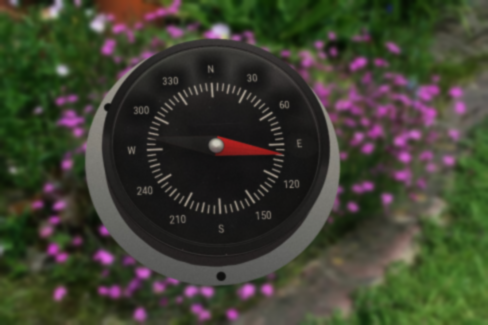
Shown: 100
